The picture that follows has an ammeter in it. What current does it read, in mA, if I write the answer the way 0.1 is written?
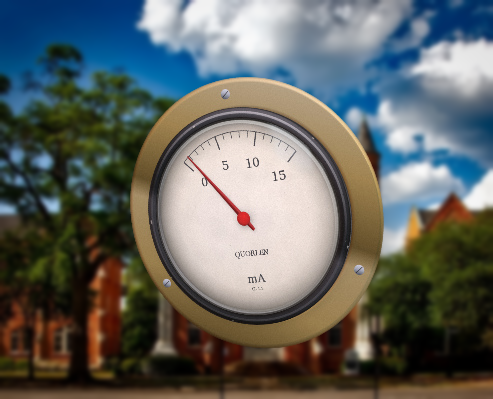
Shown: 1
